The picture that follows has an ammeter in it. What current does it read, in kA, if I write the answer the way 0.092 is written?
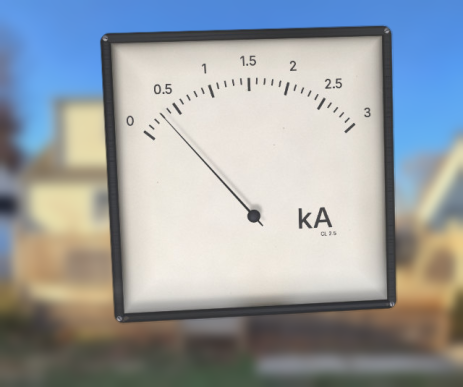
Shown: 0.3
